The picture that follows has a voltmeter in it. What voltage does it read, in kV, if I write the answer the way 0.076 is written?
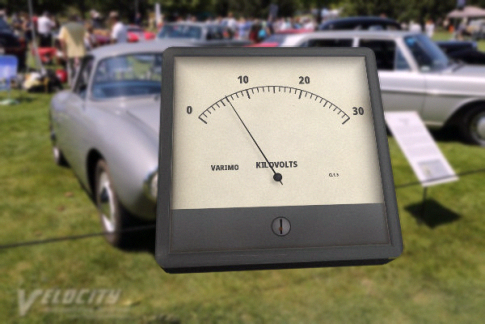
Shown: 6
